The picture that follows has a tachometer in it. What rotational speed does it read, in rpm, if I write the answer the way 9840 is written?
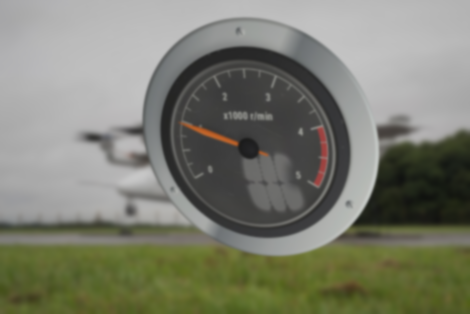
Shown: 1000
